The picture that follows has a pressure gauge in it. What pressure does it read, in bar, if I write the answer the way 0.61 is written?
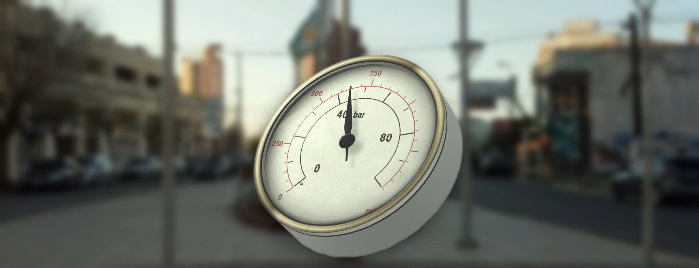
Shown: 45
